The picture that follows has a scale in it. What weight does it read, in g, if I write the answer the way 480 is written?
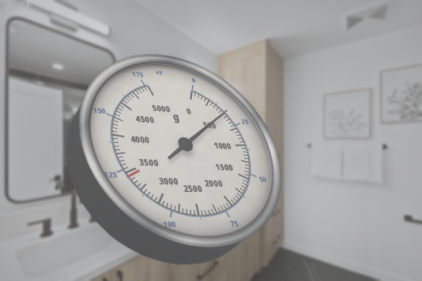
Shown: 500
